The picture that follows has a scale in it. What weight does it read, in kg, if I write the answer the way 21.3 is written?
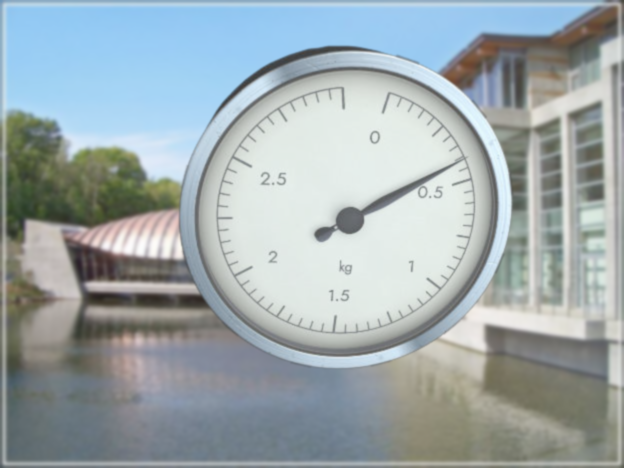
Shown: 0.4
